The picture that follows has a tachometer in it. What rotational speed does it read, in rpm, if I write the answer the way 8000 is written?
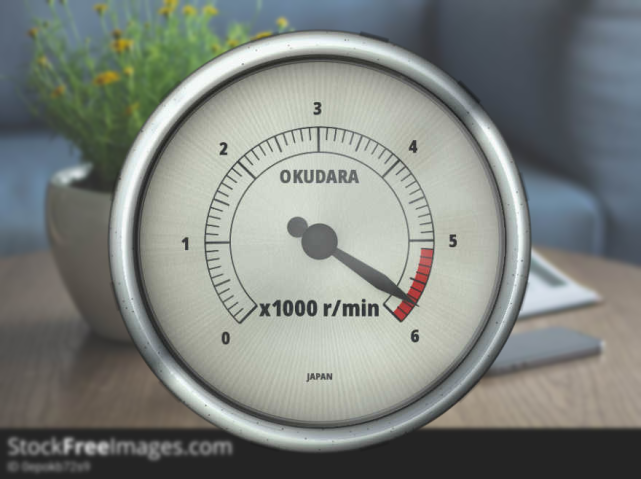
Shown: 5750
